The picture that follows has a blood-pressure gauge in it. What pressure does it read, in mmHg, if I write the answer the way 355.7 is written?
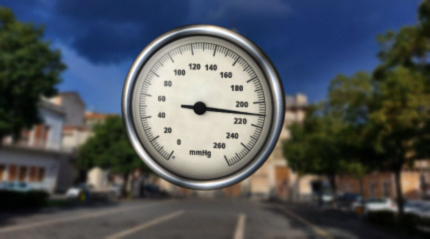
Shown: 210
